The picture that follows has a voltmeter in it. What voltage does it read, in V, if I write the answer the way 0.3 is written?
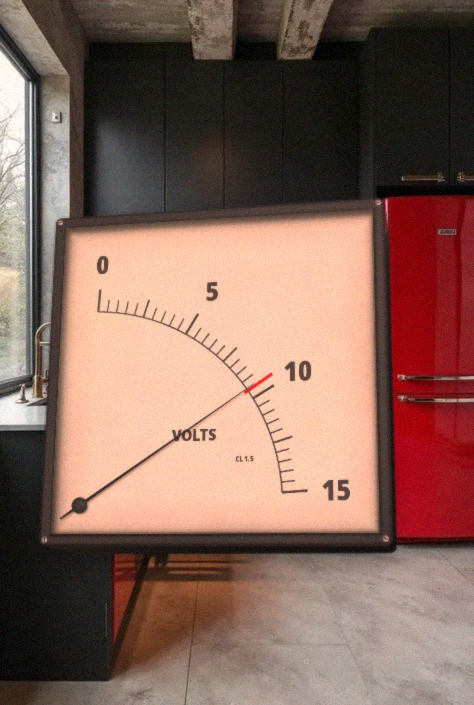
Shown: 9.5
